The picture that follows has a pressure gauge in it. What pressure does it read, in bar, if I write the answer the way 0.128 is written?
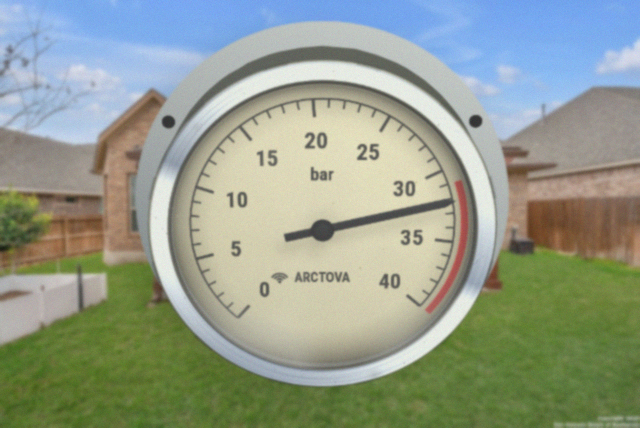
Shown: 32
